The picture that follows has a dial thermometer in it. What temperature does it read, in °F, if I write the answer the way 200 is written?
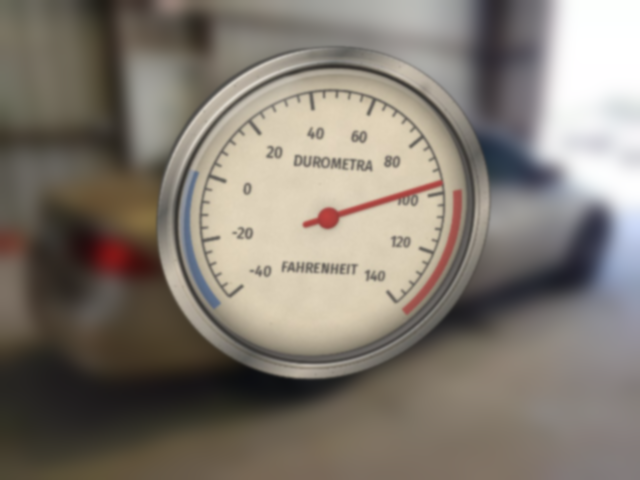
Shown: 96
